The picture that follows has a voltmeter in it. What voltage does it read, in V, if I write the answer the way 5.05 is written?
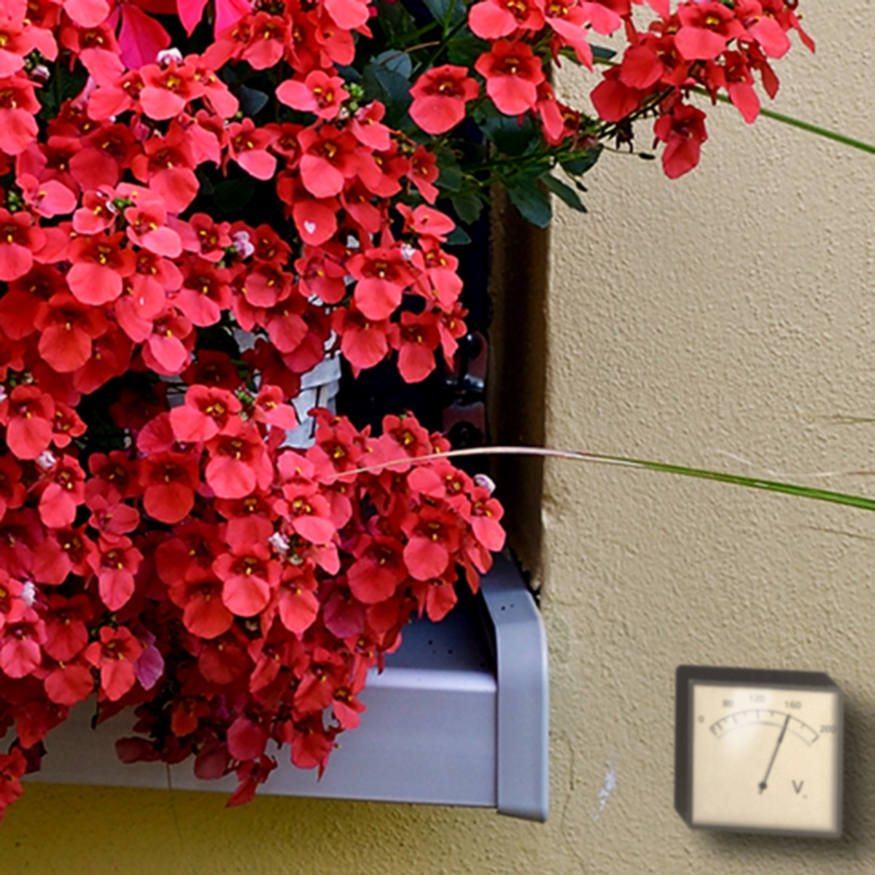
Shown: 160
